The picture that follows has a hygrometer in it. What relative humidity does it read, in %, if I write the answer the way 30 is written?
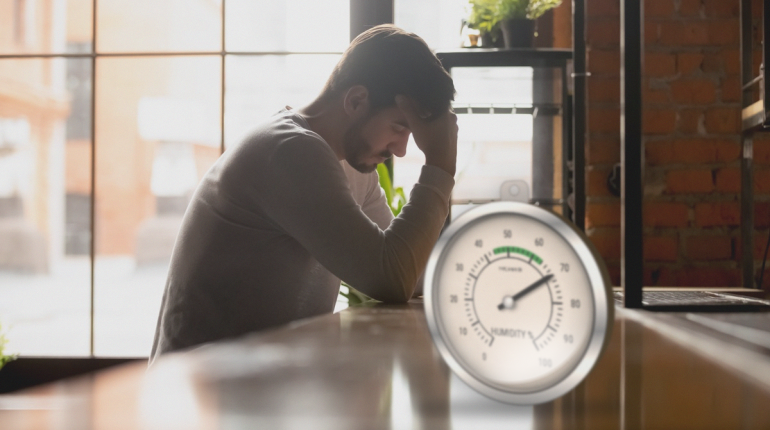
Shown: 70
